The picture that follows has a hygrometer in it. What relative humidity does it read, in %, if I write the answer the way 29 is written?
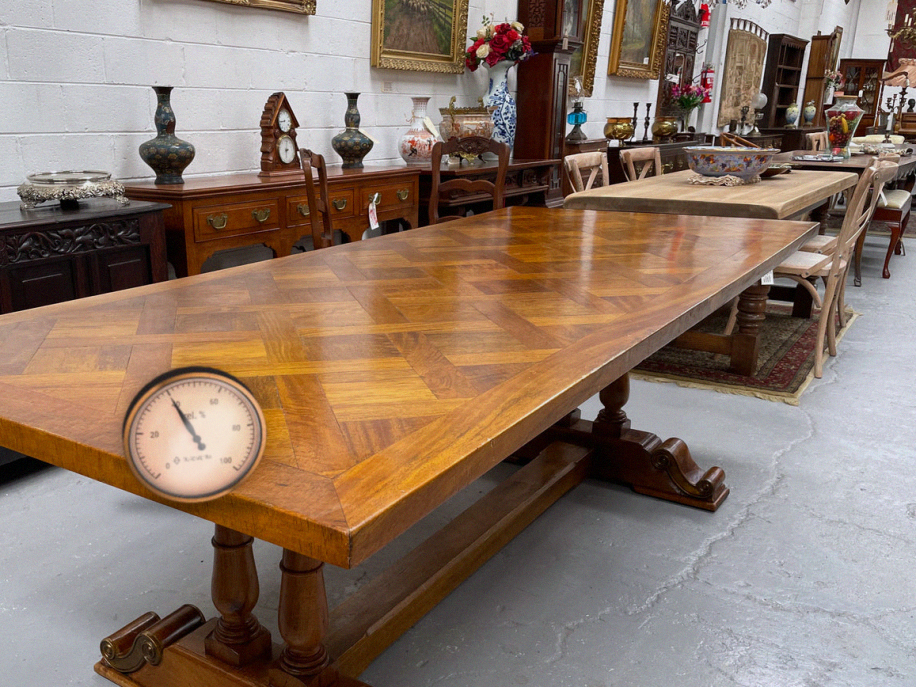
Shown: 40
